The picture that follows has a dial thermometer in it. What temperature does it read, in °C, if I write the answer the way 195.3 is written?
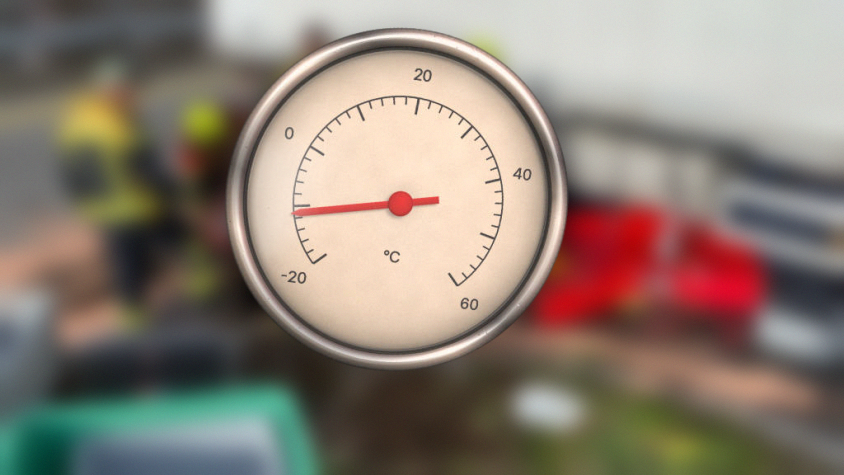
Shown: -11
